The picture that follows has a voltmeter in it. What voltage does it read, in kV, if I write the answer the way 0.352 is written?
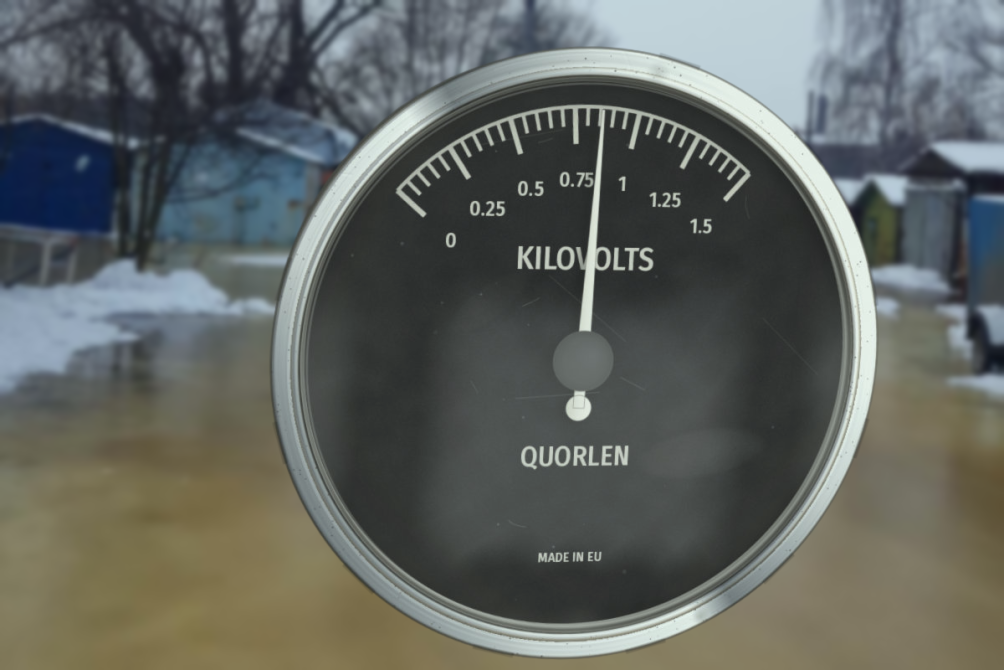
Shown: 0.85
